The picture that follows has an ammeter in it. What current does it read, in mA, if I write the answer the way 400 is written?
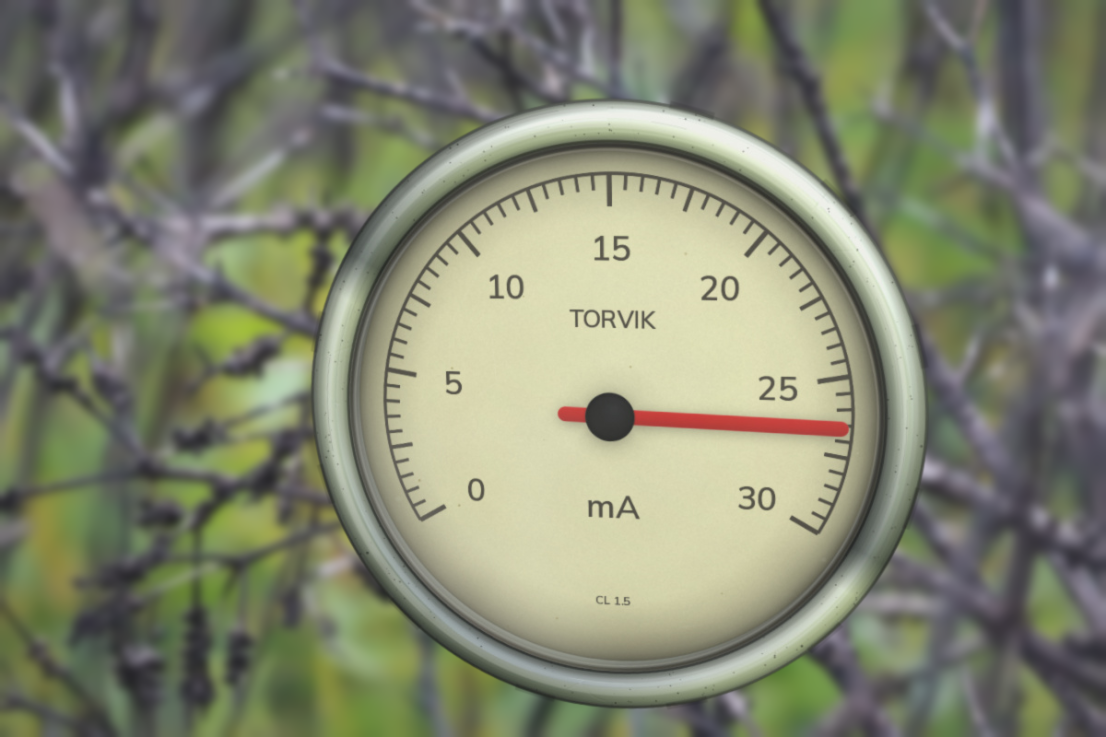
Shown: 26.5
